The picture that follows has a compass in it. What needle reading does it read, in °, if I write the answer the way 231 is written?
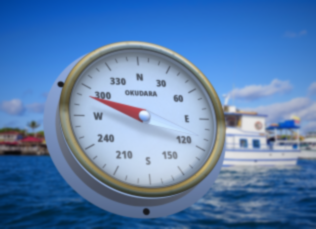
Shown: 290
